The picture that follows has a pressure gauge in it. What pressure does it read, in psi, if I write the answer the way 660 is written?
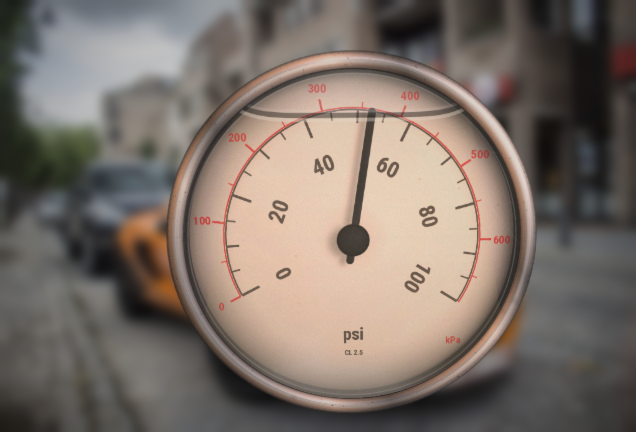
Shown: 52.5
